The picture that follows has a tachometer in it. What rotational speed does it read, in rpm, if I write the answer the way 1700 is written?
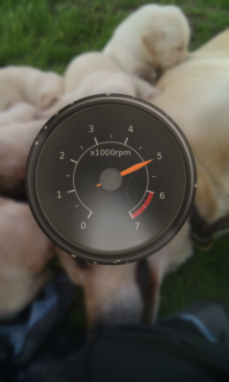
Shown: 5000
